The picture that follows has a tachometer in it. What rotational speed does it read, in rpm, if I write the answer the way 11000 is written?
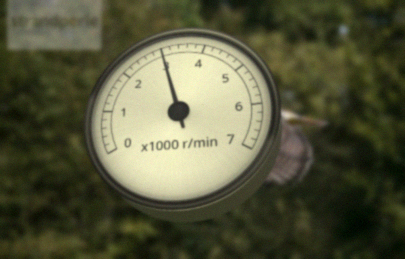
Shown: 3000
